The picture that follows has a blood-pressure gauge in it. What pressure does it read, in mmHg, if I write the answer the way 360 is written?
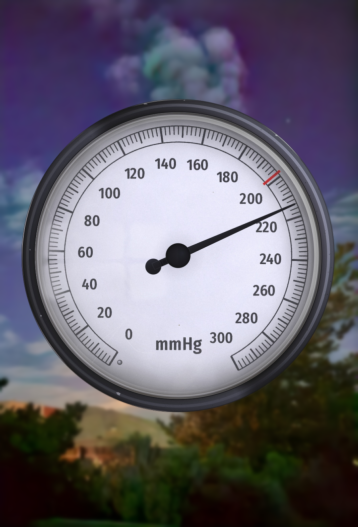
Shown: 214
